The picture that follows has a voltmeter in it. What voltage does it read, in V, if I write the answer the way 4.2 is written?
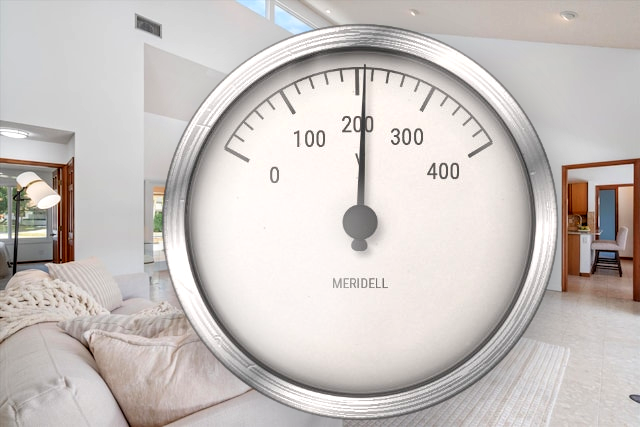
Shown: 210
